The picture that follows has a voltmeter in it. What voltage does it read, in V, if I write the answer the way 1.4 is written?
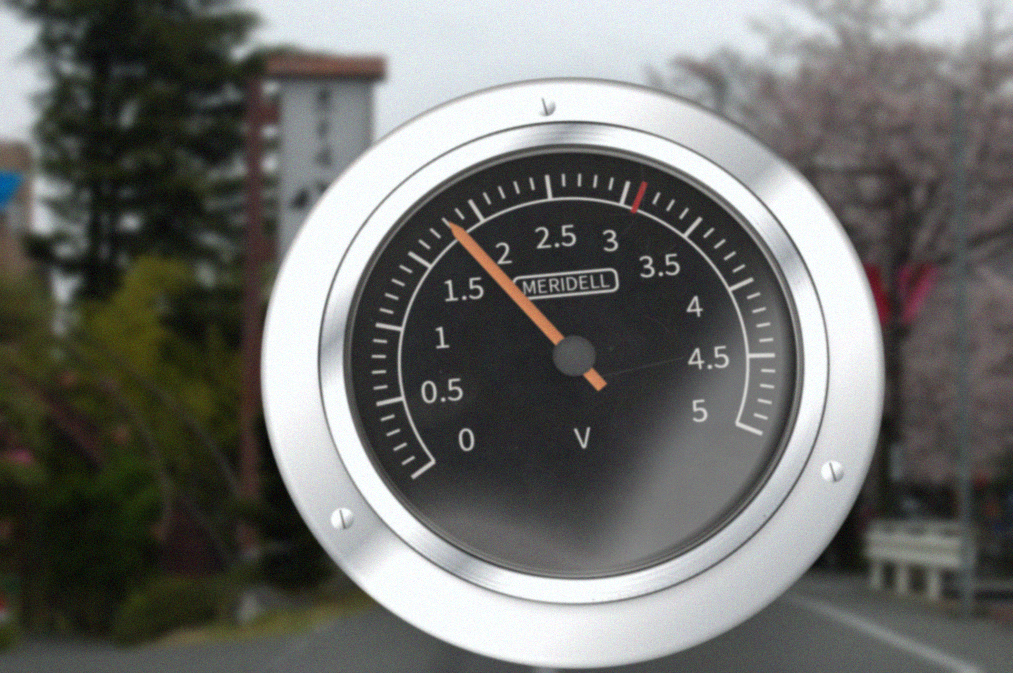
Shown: 1.8
